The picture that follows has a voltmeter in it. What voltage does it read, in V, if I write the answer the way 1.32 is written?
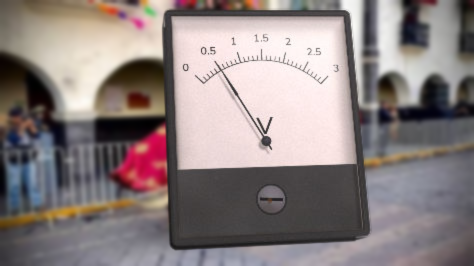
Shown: 0.5
